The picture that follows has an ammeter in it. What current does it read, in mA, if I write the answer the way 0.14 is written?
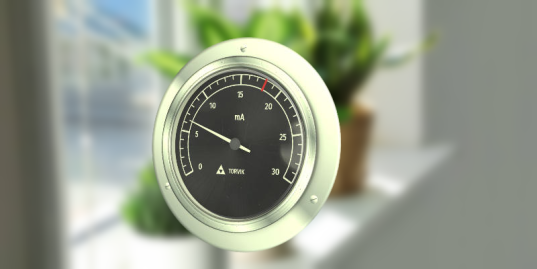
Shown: 6.5
